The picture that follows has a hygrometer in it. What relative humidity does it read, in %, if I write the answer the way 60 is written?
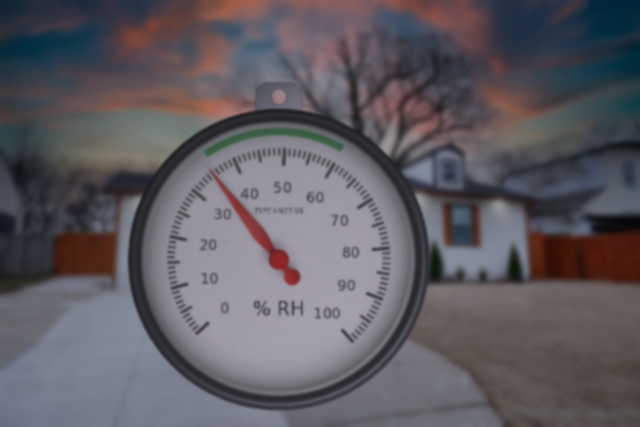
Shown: 35
